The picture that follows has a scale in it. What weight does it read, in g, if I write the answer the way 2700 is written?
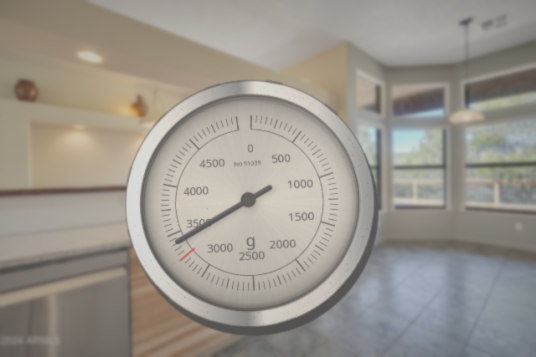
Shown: 3400
